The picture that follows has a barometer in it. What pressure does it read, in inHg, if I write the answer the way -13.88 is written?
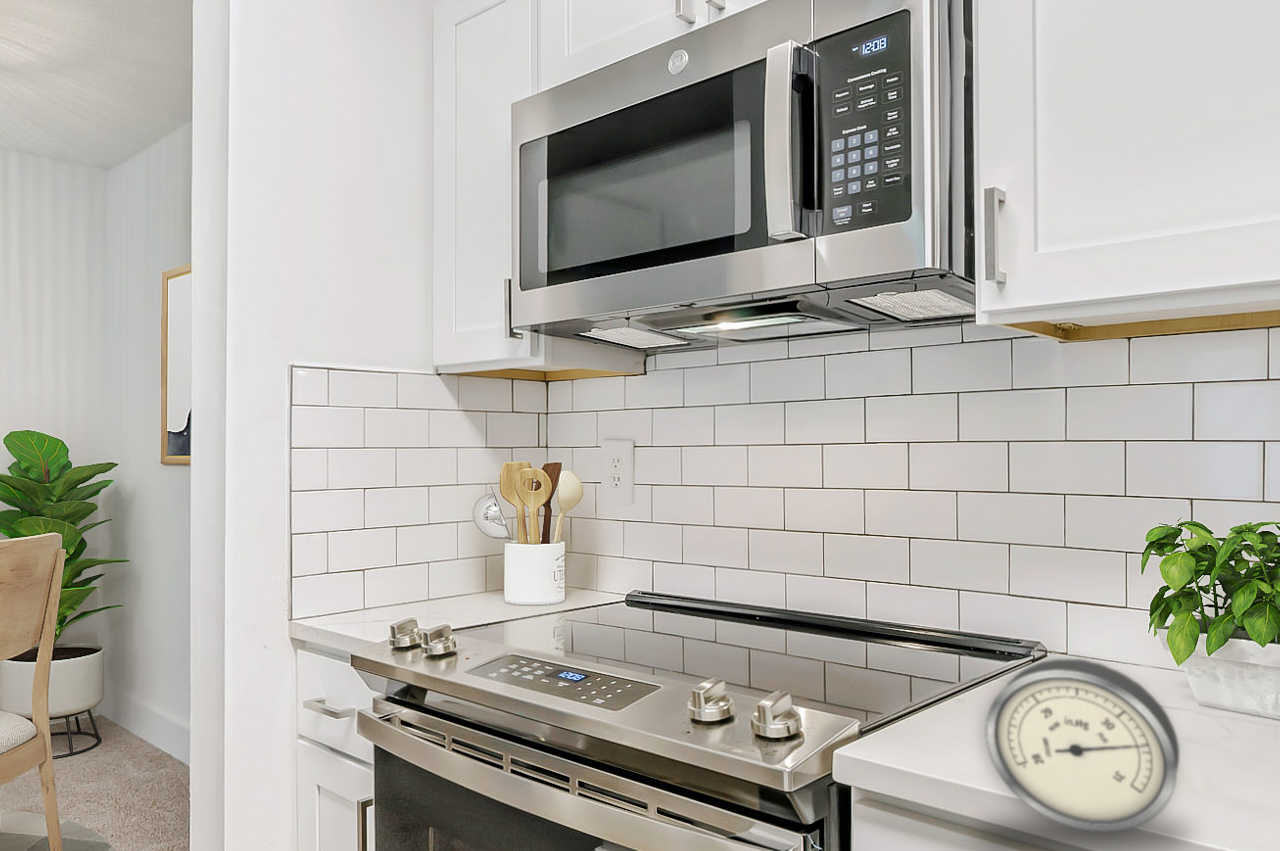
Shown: 30.4
